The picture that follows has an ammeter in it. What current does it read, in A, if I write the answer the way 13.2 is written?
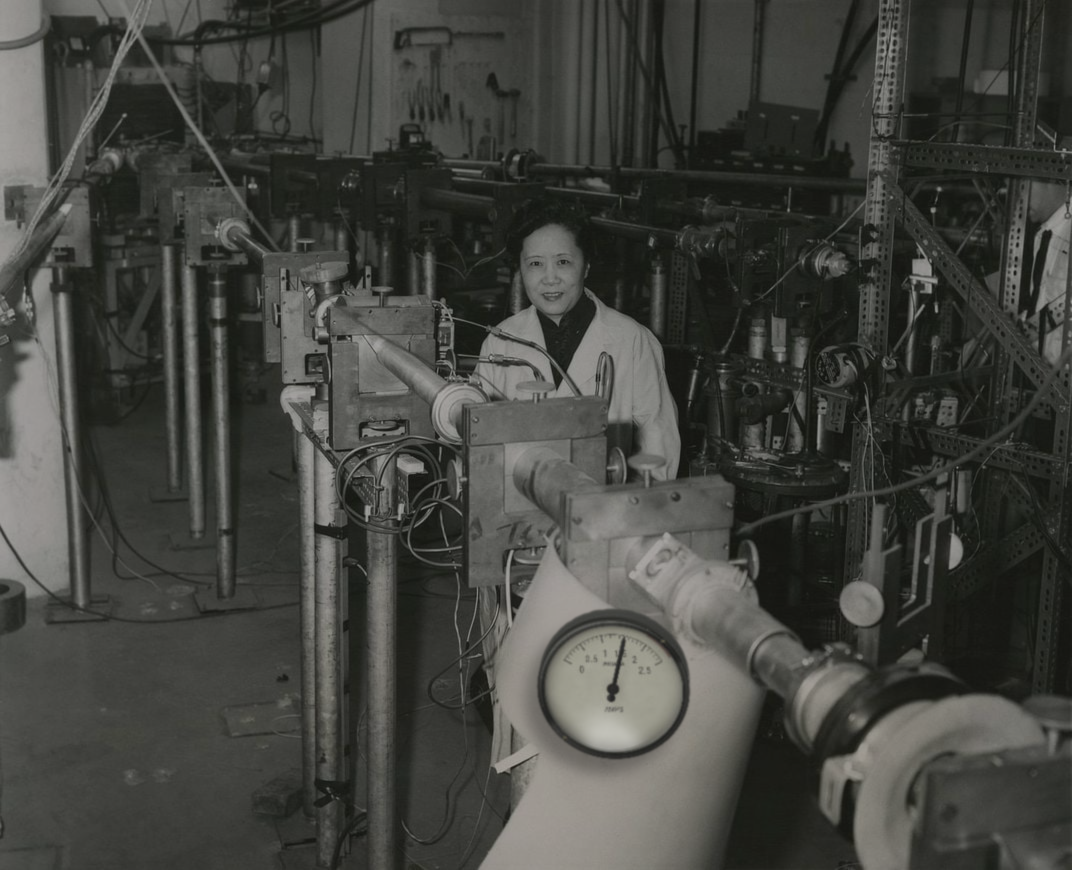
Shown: 1.5
